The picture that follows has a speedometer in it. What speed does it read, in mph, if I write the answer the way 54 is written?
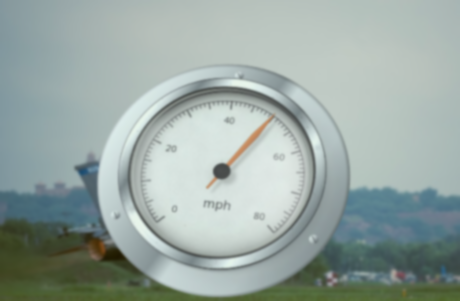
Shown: 50
